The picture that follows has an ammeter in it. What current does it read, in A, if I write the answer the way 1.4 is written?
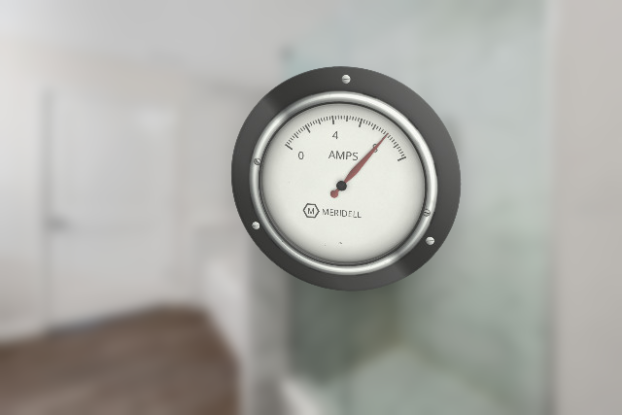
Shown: 8
